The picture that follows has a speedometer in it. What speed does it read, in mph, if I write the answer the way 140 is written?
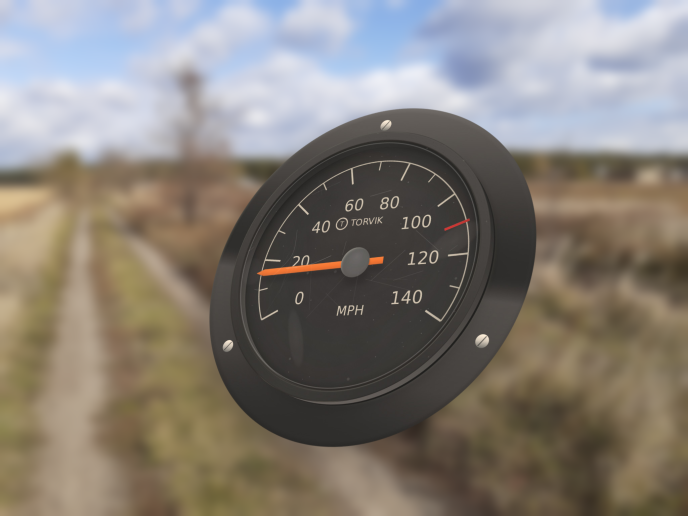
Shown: 15
